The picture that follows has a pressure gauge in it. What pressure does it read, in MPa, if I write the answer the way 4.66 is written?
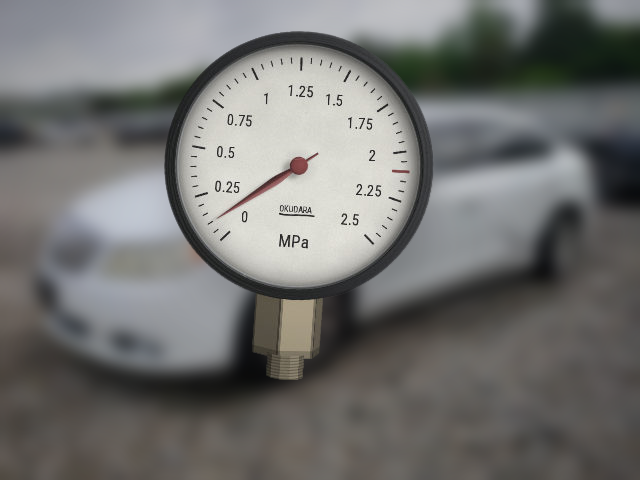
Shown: 0.1
